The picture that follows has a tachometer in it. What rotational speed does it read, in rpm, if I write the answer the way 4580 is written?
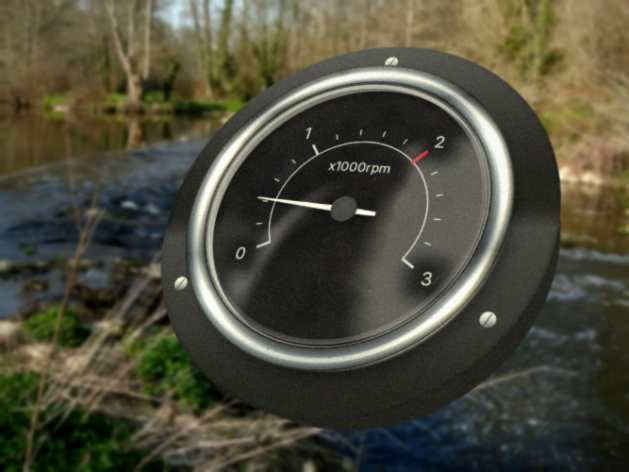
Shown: 400
